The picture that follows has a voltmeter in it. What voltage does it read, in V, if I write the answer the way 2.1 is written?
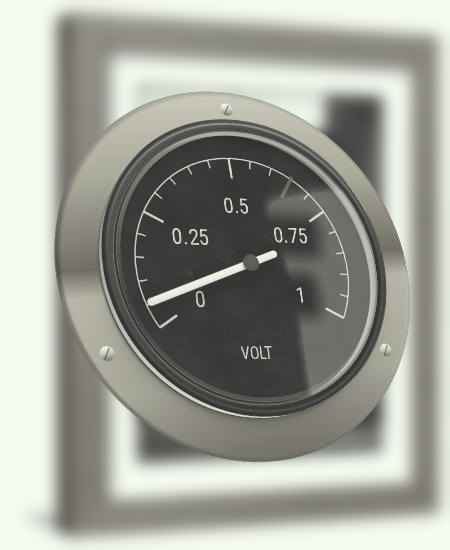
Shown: 0.05
